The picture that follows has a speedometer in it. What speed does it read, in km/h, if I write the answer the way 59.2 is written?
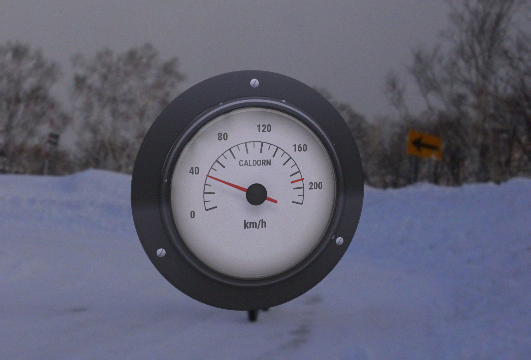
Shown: 40
